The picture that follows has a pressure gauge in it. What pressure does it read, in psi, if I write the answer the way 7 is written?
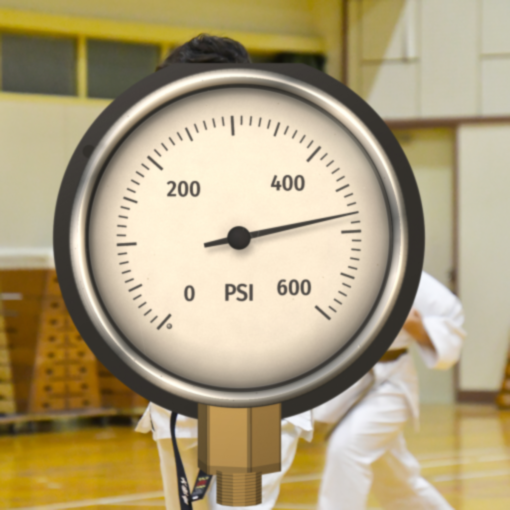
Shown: 480
